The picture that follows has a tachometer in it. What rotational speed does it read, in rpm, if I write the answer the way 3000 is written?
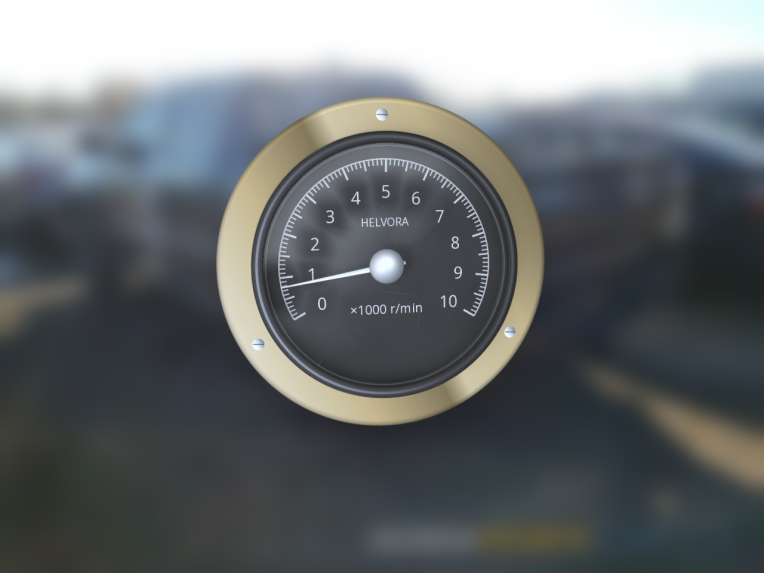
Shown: 800
